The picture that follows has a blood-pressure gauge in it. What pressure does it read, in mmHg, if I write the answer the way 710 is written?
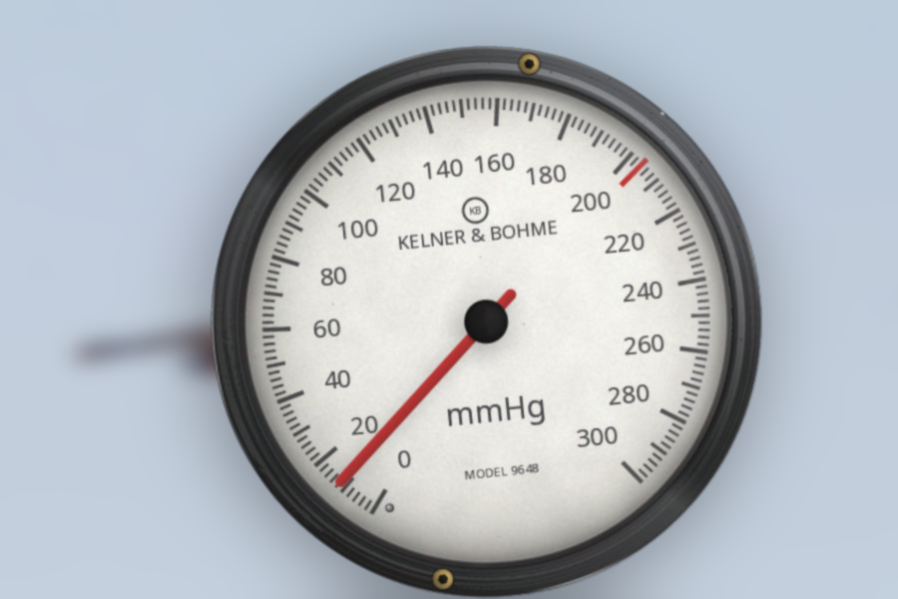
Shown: 12
